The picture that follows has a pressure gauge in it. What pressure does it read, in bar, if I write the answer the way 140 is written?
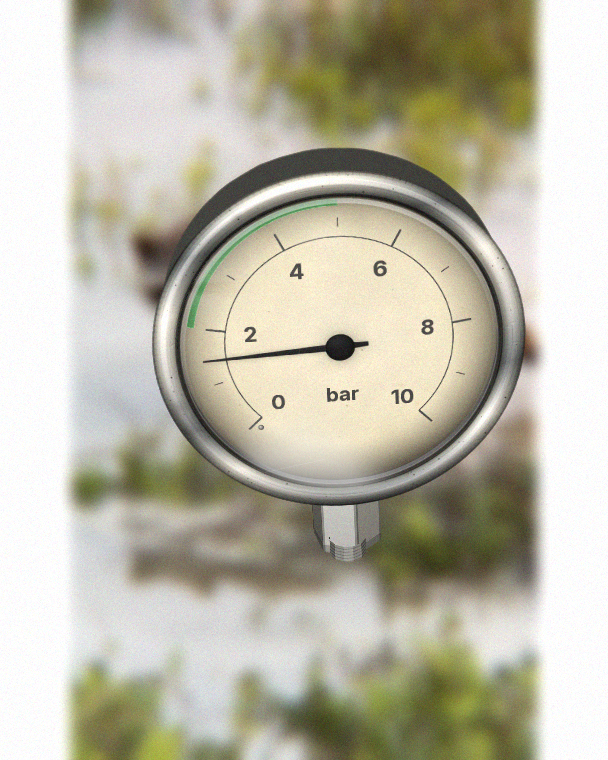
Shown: 1.5
